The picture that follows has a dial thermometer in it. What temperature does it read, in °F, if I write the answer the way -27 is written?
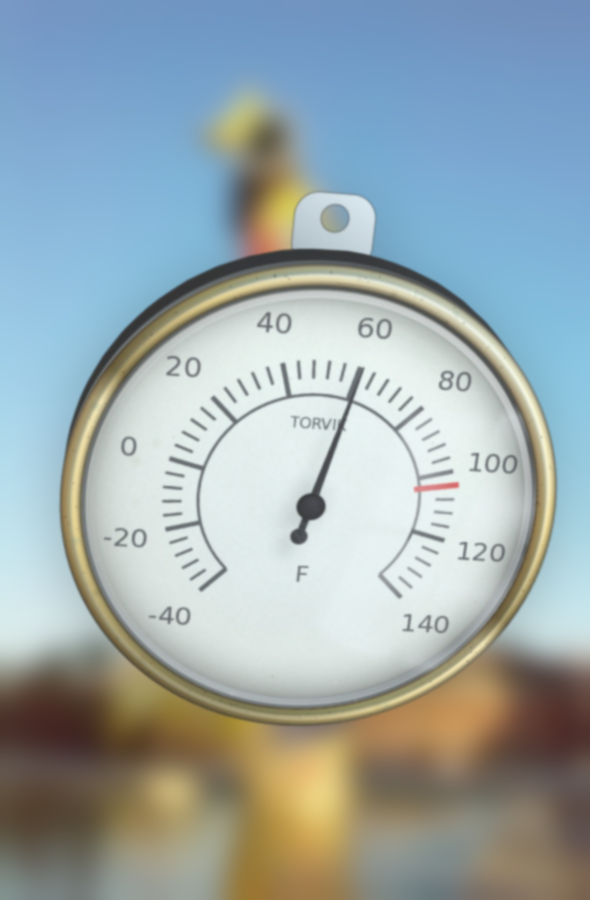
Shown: 60
